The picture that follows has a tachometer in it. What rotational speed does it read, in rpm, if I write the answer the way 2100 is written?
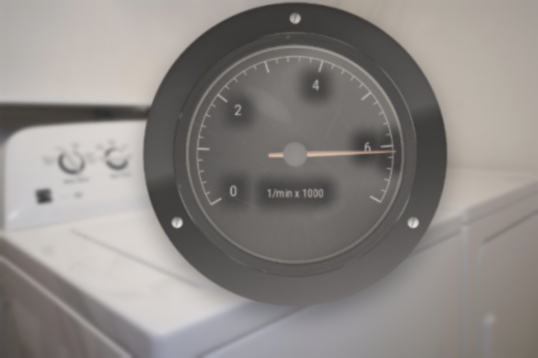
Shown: 6100
